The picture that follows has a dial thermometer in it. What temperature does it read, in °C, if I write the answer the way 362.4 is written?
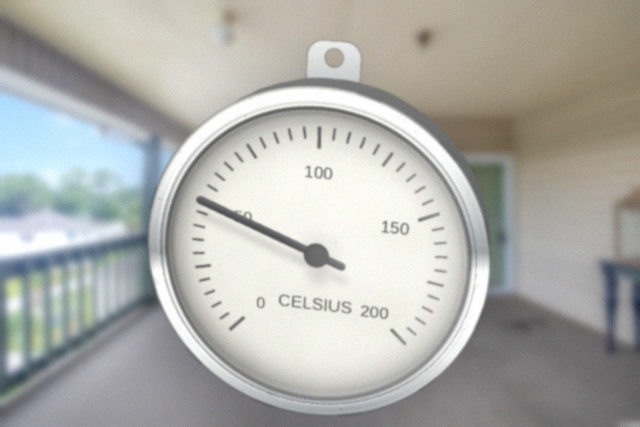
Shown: 50
